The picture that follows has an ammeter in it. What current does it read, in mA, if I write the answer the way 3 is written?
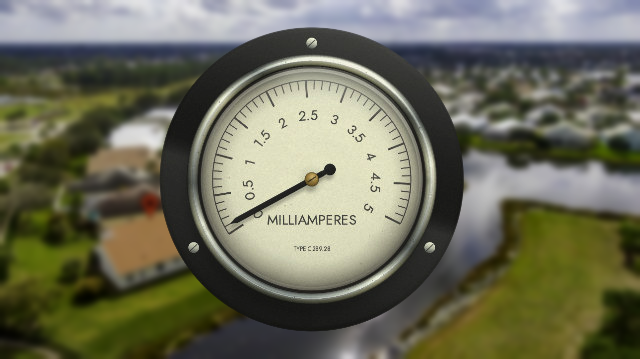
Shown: 0.1
